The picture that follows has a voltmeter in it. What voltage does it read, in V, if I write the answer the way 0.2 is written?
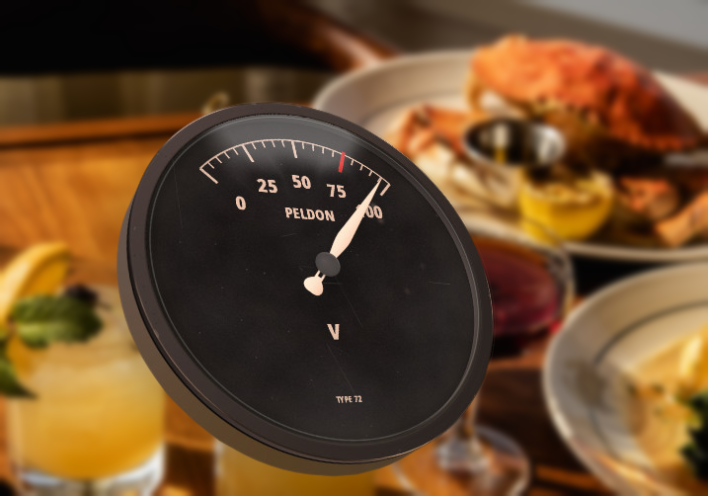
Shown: 95
